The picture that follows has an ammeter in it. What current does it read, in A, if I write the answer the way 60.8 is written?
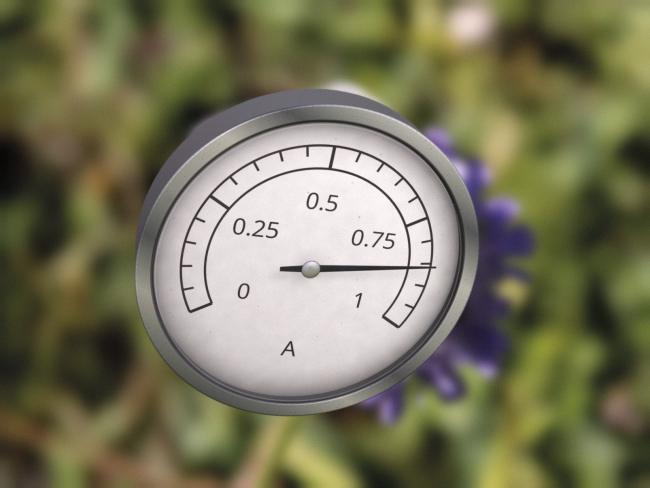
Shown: 0.85
